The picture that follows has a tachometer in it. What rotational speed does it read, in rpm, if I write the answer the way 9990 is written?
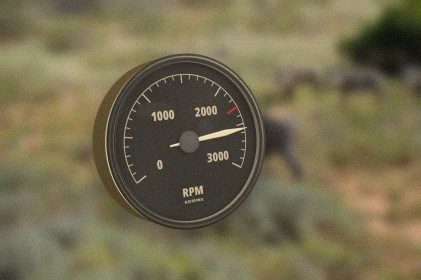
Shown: 2550
